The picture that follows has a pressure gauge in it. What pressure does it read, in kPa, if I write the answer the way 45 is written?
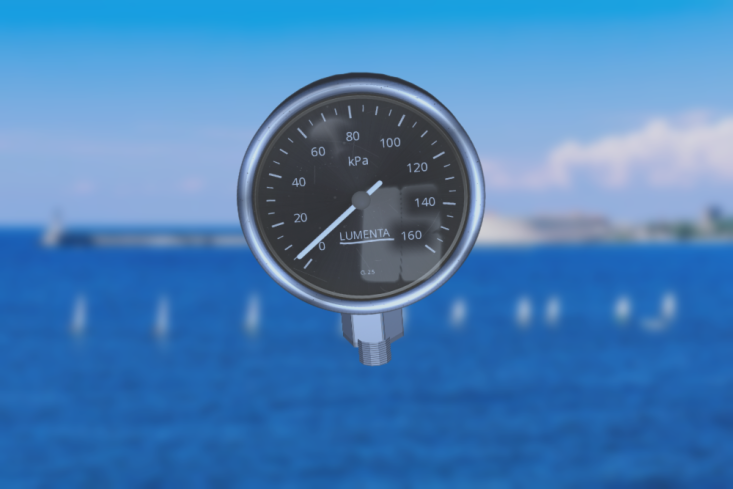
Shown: 5
